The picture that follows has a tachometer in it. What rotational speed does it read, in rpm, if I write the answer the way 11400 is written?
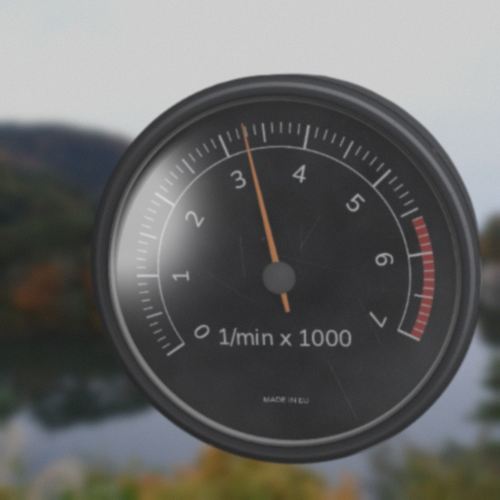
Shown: 3300
